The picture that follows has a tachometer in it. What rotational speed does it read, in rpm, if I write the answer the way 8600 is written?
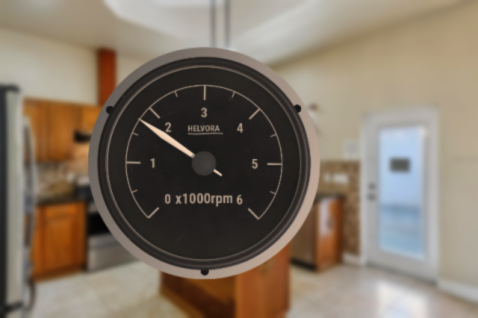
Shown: 1750
